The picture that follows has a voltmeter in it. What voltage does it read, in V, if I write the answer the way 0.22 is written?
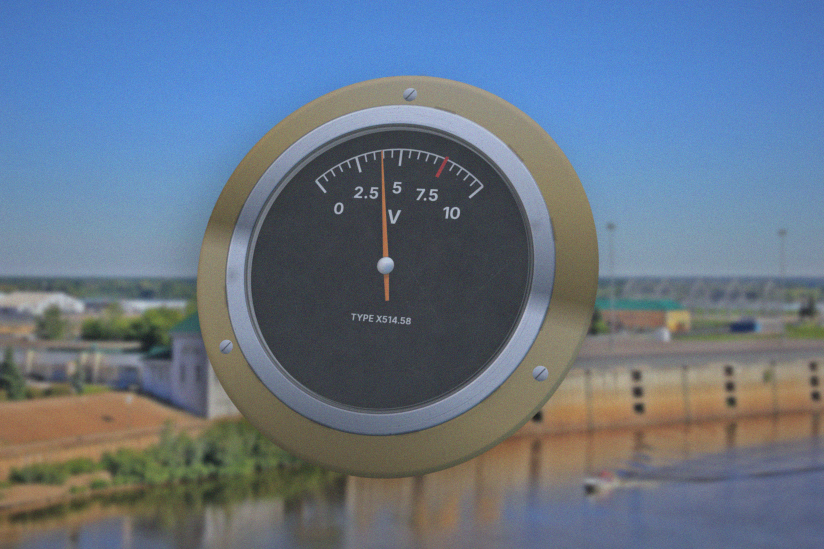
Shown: 4
